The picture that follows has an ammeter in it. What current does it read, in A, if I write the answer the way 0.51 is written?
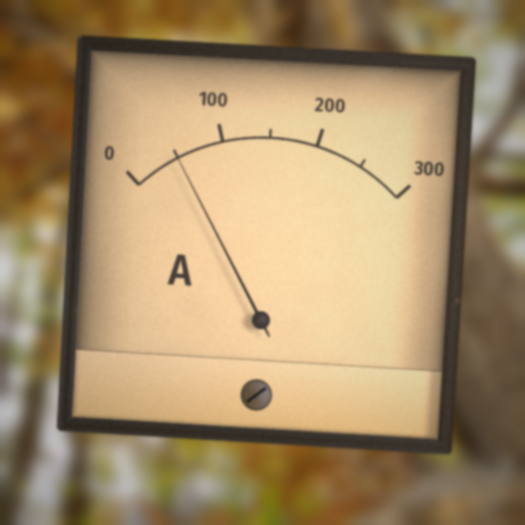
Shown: 50
